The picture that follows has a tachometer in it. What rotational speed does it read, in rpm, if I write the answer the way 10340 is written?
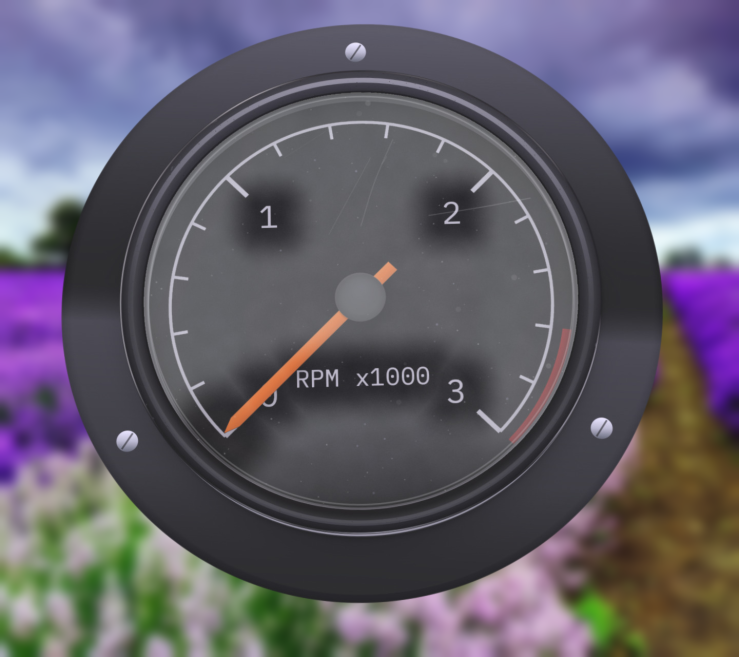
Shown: 0
